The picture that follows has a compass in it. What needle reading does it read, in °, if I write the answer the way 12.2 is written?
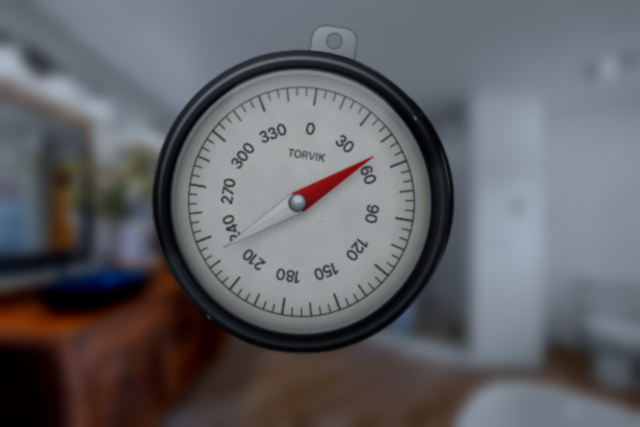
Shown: 50
